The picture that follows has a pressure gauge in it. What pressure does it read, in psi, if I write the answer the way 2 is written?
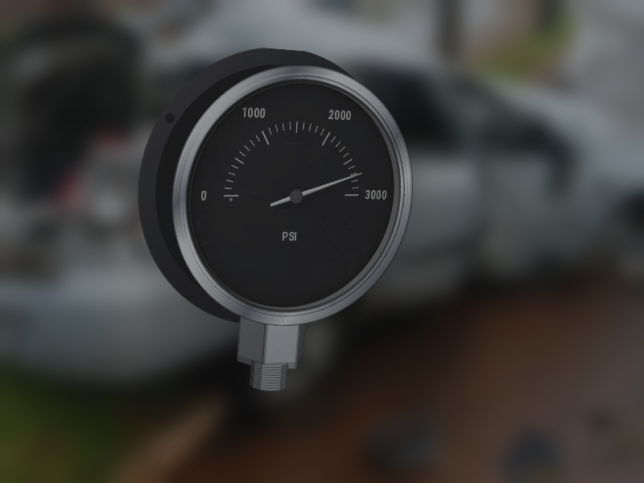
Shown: 2700
